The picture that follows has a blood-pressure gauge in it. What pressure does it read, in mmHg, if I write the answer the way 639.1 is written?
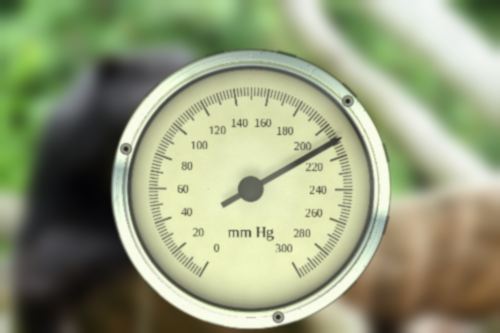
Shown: 210
